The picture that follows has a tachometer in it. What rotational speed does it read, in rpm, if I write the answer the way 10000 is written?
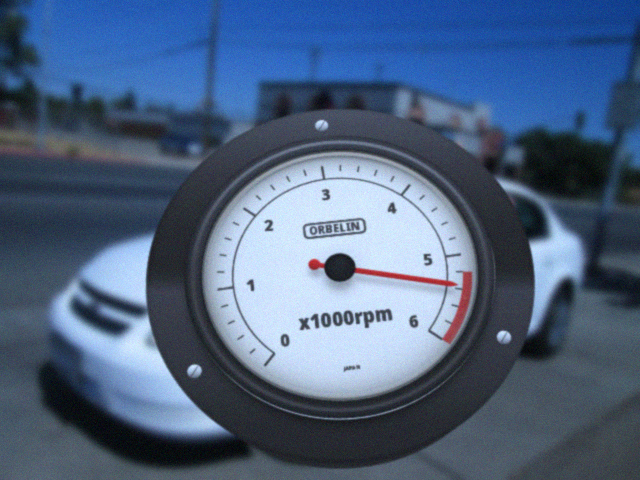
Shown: 5400
